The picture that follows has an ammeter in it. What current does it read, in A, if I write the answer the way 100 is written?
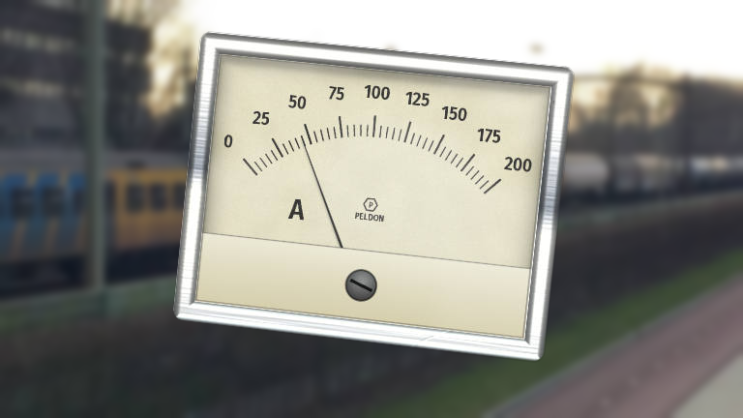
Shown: 45
